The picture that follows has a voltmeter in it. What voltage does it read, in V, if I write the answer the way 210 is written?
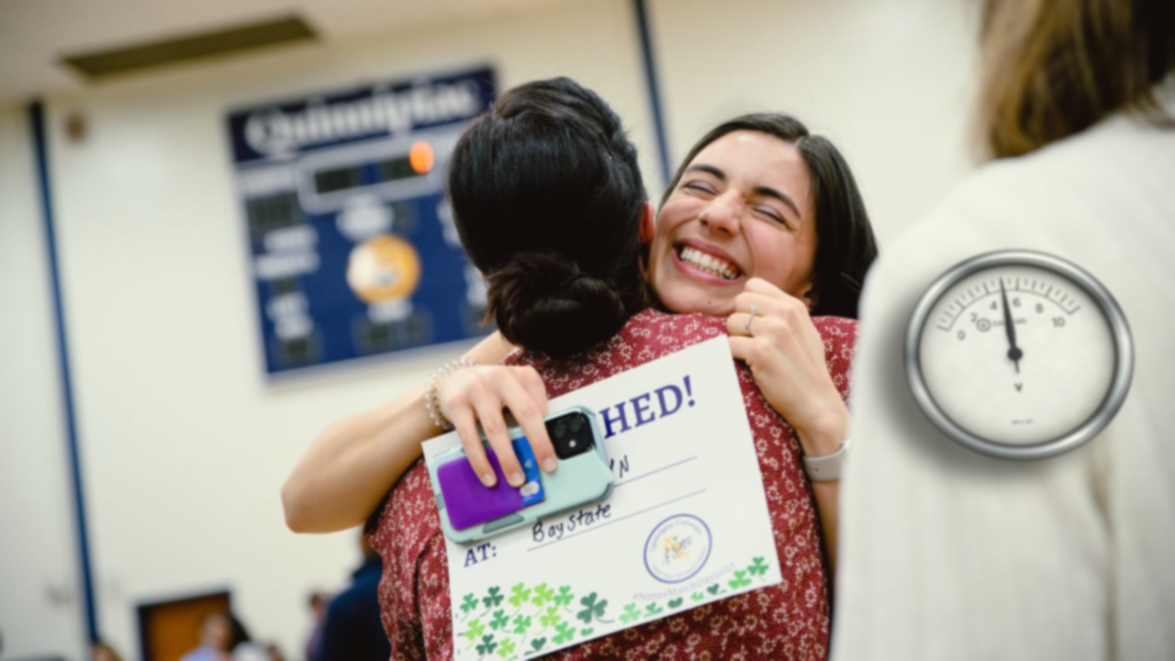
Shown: 5
